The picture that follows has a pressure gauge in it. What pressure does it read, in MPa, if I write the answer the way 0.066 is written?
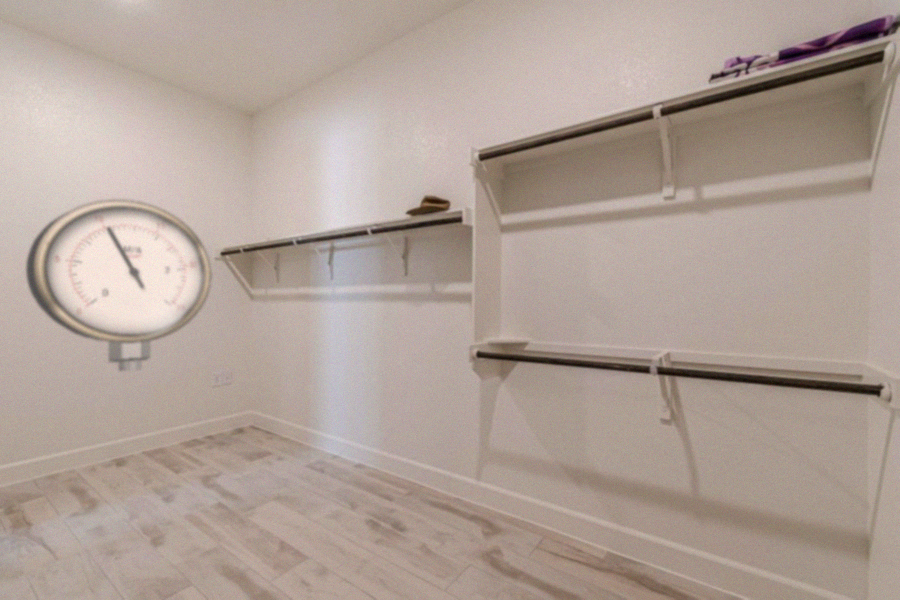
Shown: 1
